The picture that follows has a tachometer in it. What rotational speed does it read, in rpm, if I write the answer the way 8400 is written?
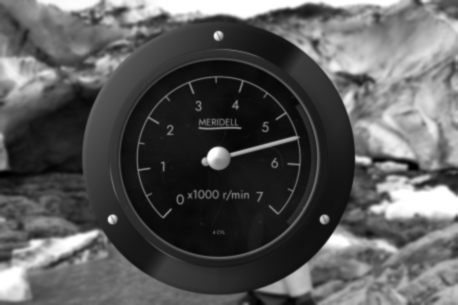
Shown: 5500
